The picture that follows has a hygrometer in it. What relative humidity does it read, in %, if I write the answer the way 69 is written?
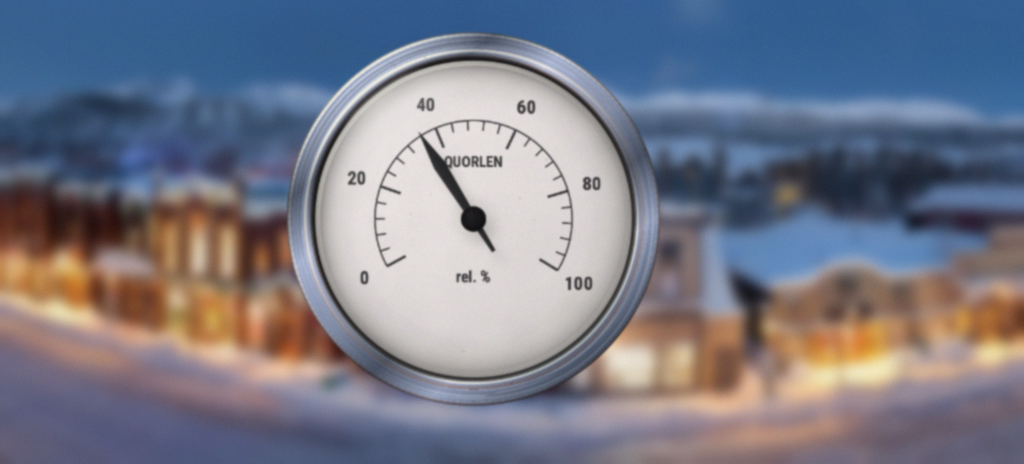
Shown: 36
